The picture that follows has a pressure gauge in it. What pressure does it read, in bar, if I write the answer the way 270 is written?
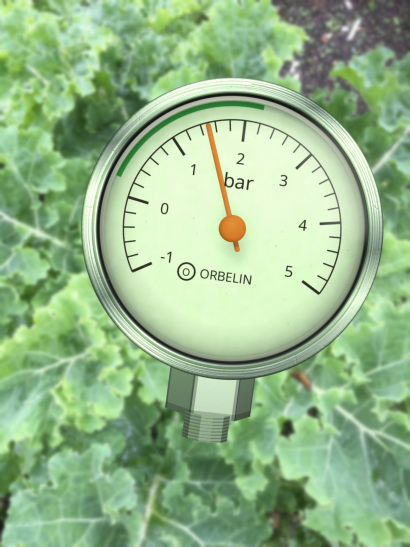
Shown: 1.5
